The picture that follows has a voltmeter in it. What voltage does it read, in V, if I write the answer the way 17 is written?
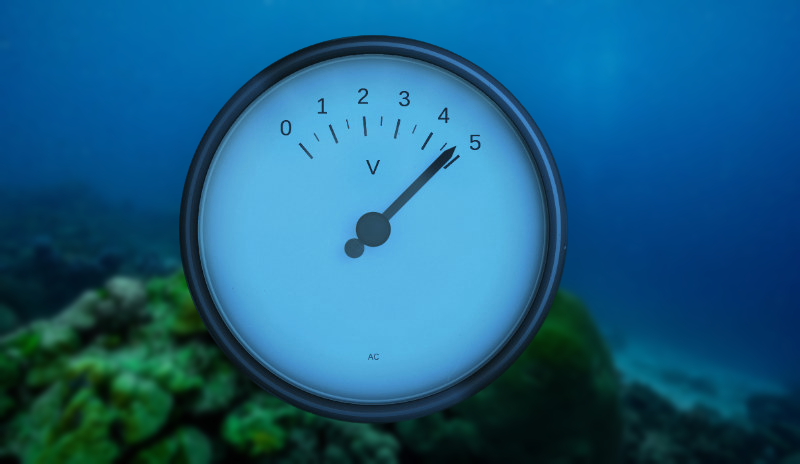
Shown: 4.75
